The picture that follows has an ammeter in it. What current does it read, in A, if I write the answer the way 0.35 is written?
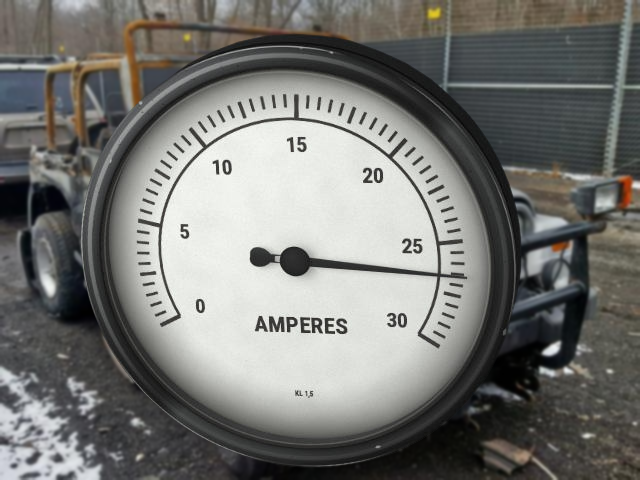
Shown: 26.5
